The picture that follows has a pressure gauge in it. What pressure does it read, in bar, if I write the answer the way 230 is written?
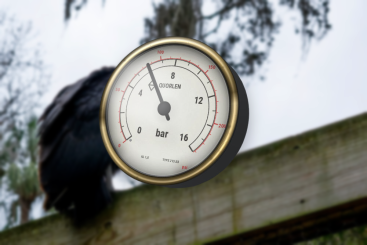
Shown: 6
